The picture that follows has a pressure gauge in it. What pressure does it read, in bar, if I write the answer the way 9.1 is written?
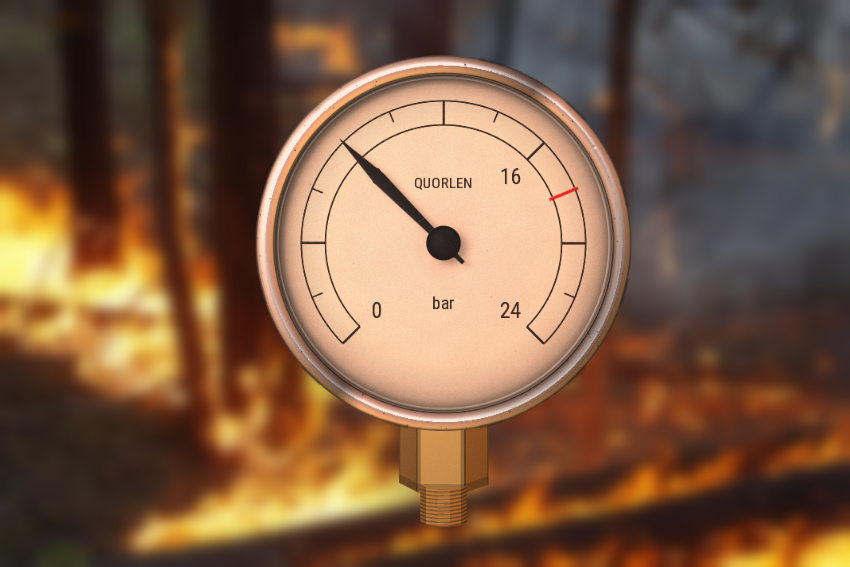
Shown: 8
